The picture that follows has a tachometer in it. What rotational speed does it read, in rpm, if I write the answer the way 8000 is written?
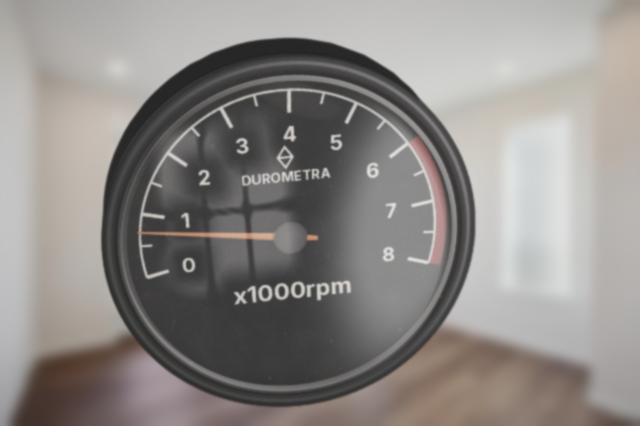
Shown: 750
